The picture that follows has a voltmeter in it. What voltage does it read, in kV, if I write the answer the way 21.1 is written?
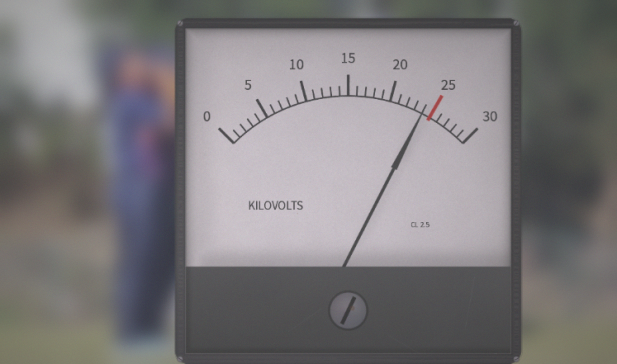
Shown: 24
